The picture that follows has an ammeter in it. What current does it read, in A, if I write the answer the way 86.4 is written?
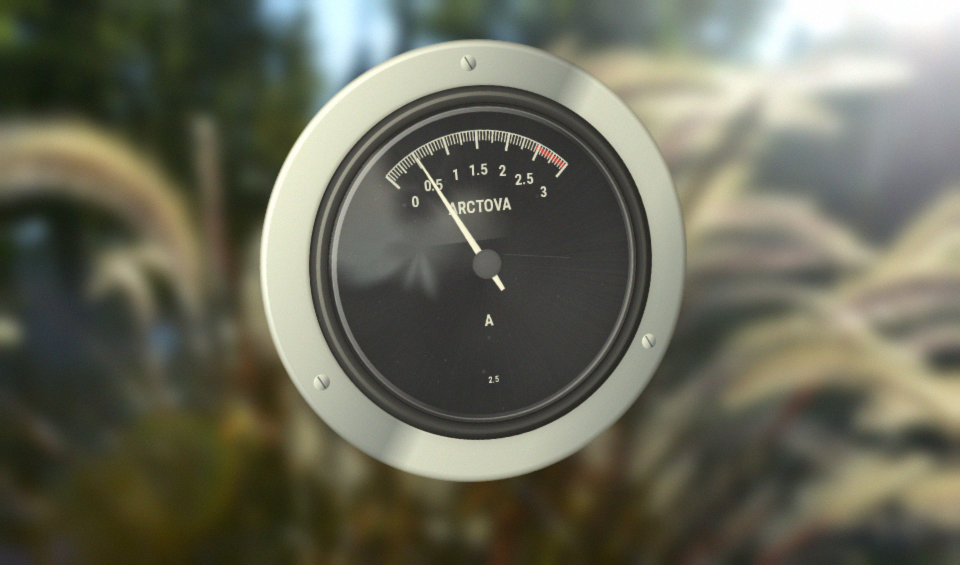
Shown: 0.5
